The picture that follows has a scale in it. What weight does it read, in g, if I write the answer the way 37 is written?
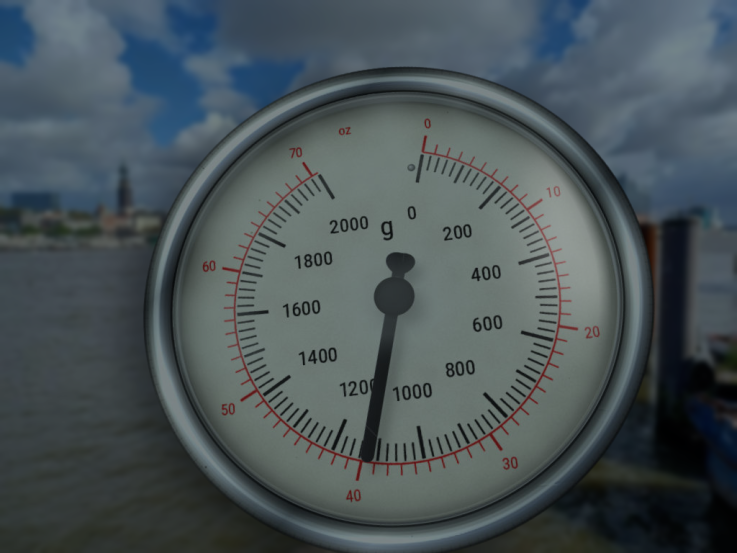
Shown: 1120
